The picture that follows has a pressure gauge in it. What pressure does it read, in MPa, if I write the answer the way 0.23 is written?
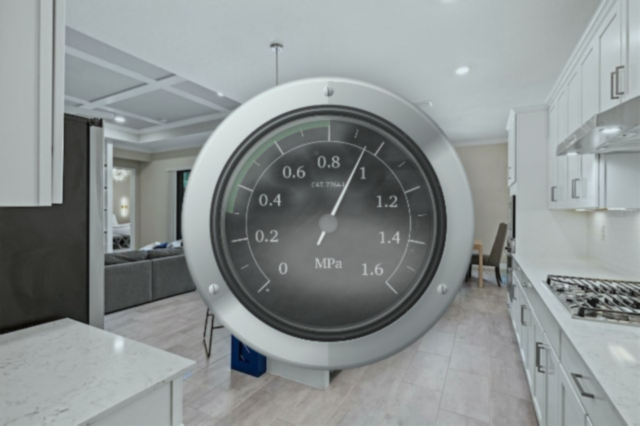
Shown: 0.95
